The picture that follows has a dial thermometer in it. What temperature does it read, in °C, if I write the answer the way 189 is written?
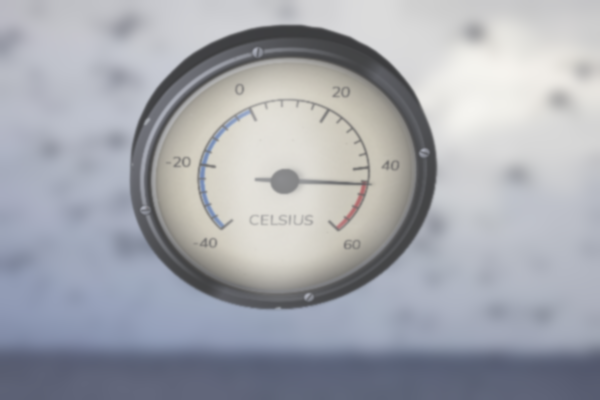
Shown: 44
